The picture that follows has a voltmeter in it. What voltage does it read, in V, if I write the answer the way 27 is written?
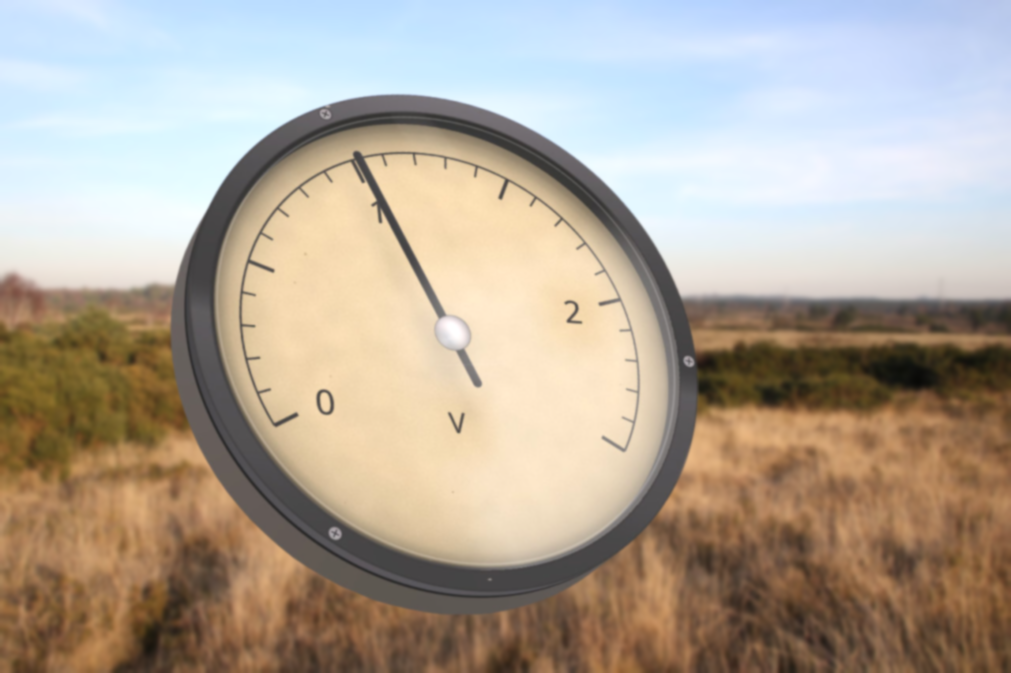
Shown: 1
